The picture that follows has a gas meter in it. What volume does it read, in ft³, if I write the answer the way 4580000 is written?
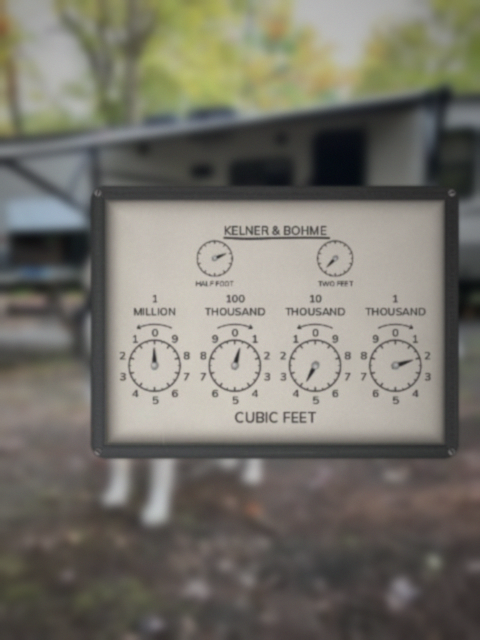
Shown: 4200
